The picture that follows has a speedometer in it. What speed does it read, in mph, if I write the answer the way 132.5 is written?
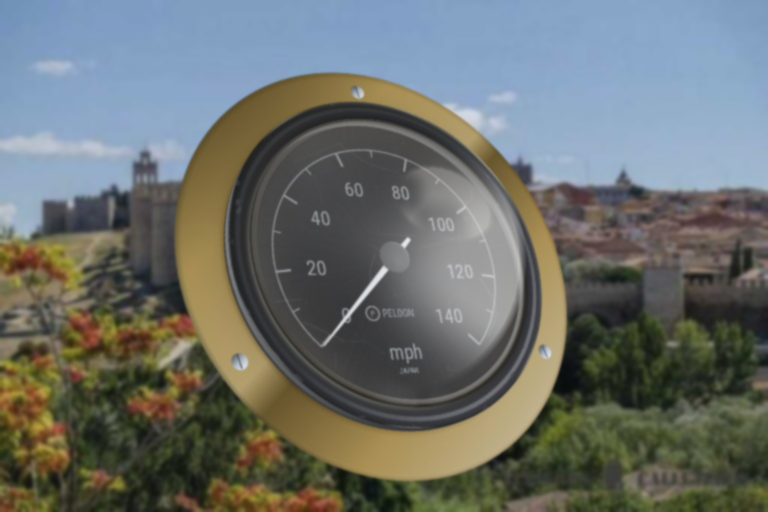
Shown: 0
